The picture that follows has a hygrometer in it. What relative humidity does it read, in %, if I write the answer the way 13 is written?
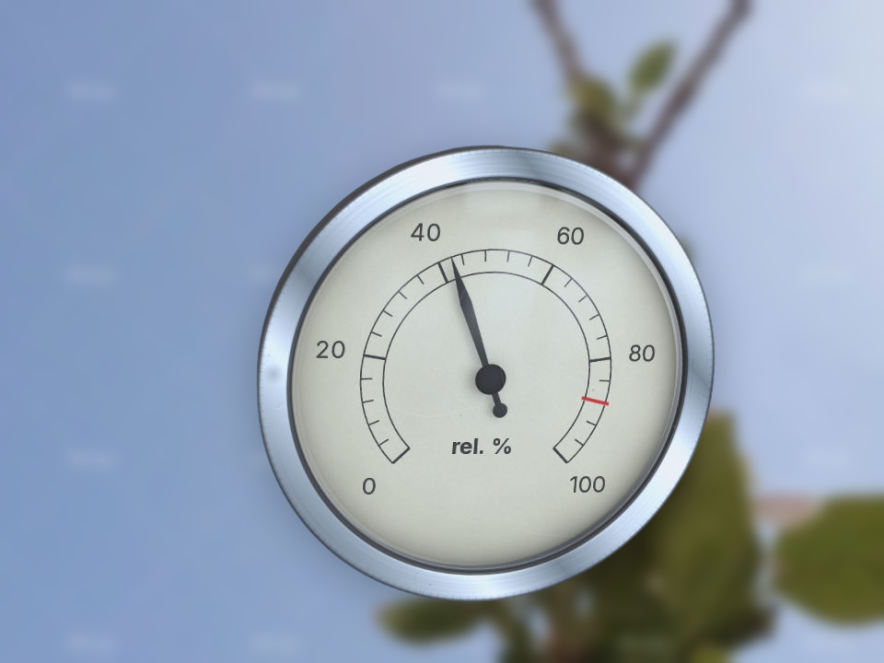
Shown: 42
